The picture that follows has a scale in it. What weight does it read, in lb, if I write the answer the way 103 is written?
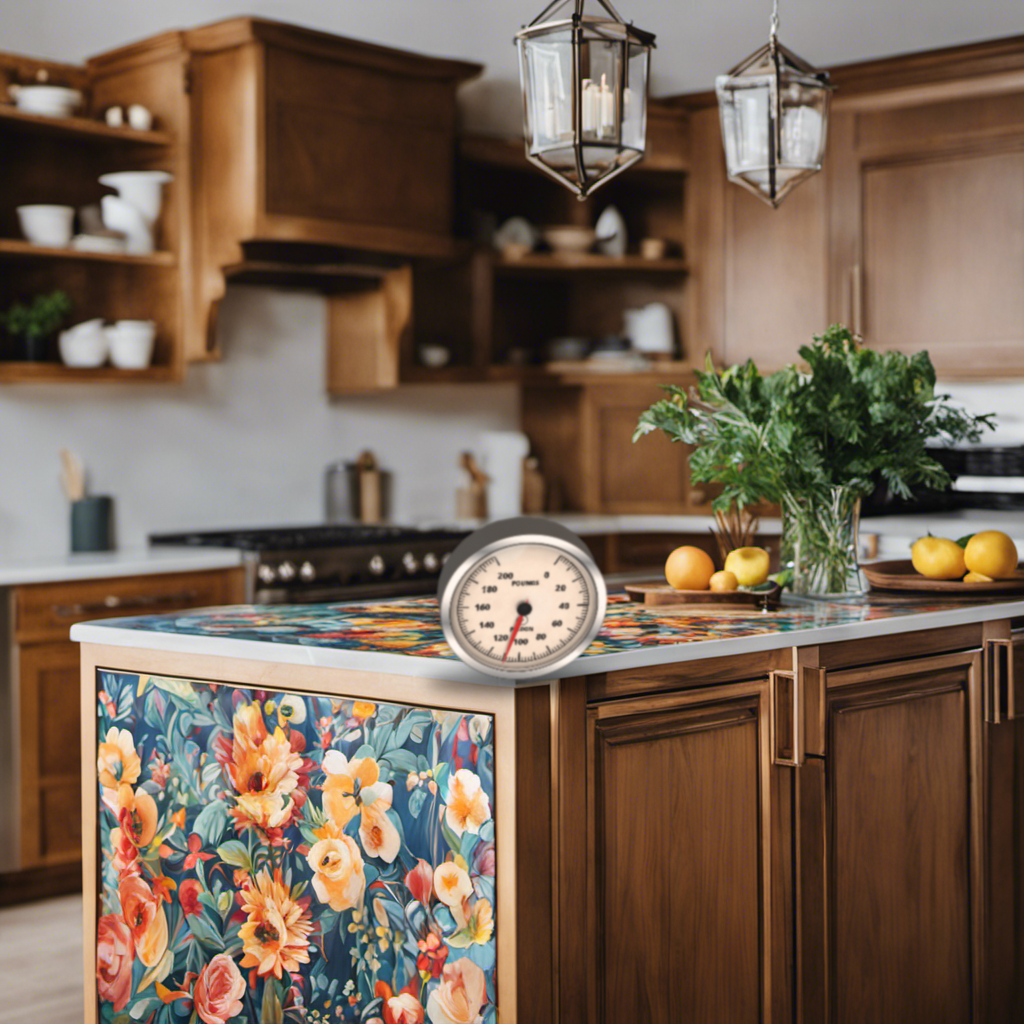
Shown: 110
